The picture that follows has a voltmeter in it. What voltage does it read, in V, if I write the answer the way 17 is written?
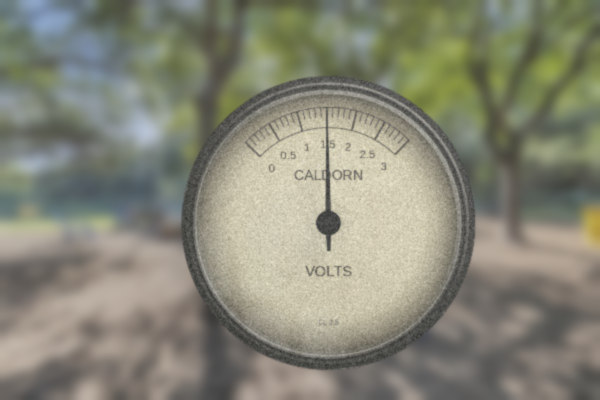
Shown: 1.5
